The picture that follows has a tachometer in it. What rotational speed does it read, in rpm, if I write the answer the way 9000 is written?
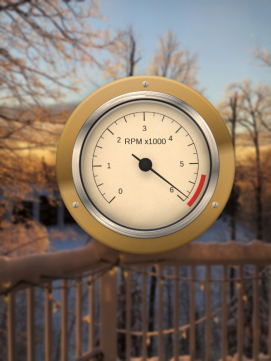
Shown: 5875
